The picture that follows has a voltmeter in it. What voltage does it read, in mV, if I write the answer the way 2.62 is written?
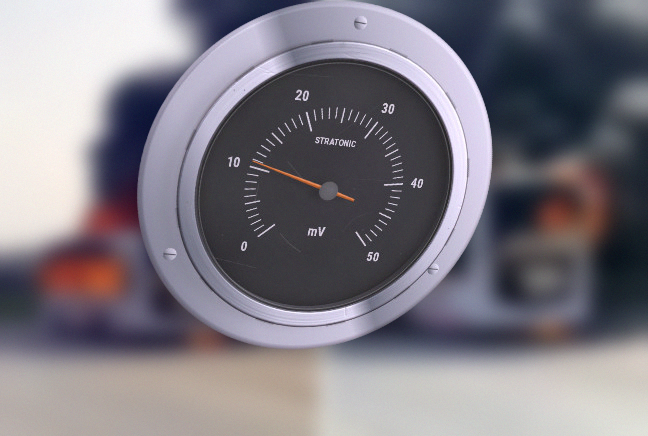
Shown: 11
